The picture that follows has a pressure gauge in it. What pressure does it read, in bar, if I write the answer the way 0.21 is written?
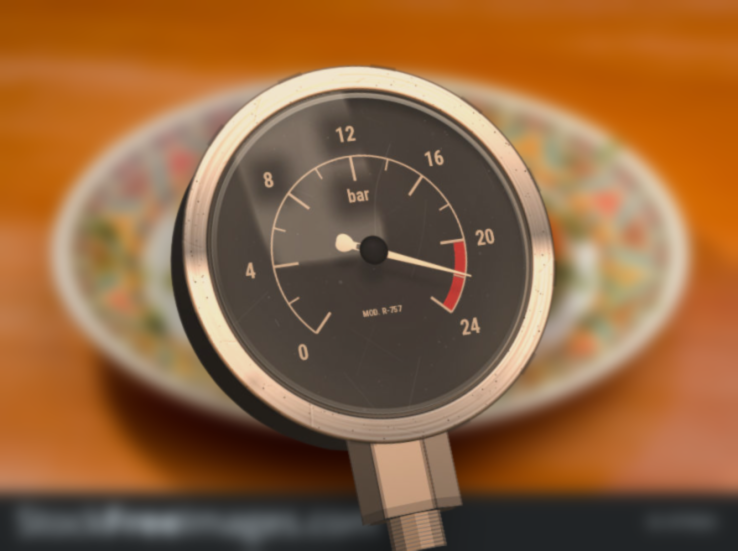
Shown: 22
